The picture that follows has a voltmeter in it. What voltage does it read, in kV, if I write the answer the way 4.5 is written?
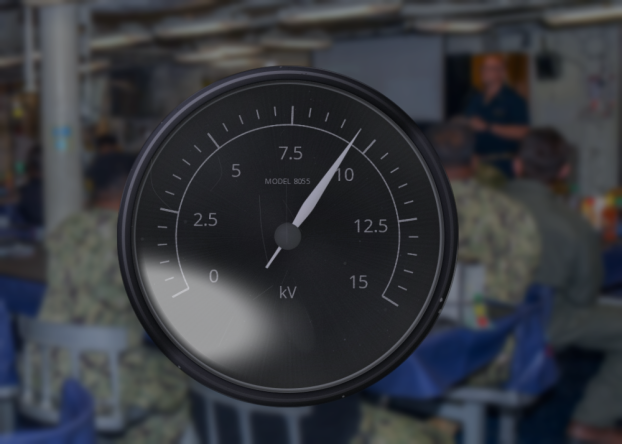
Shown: 9.5
